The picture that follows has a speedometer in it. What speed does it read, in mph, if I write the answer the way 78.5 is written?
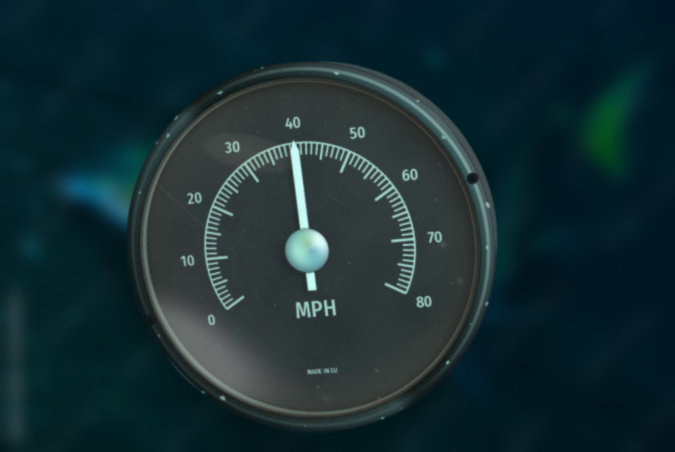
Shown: 40
